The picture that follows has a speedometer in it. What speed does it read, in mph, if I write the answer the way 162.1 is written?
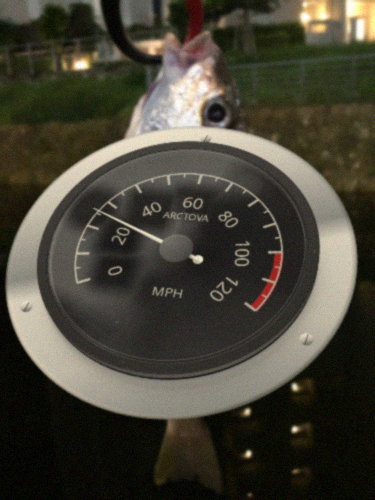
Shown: 25
